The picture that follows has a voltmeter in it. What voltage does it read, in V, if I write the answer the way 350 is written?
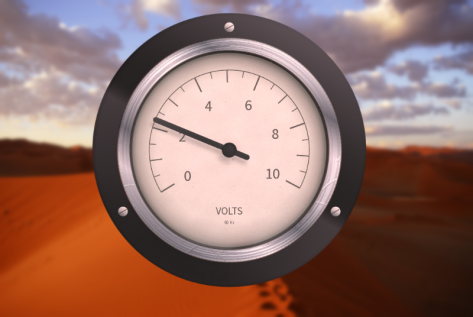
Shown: 2.25
